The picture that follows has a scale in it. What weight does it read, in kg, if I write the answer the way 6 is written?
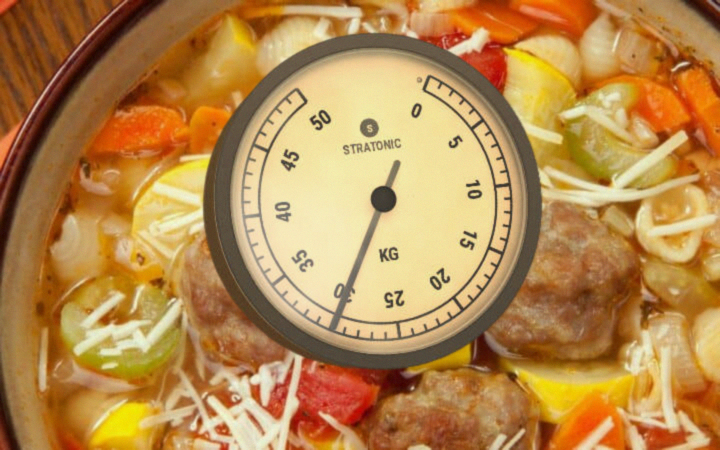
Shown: 30
